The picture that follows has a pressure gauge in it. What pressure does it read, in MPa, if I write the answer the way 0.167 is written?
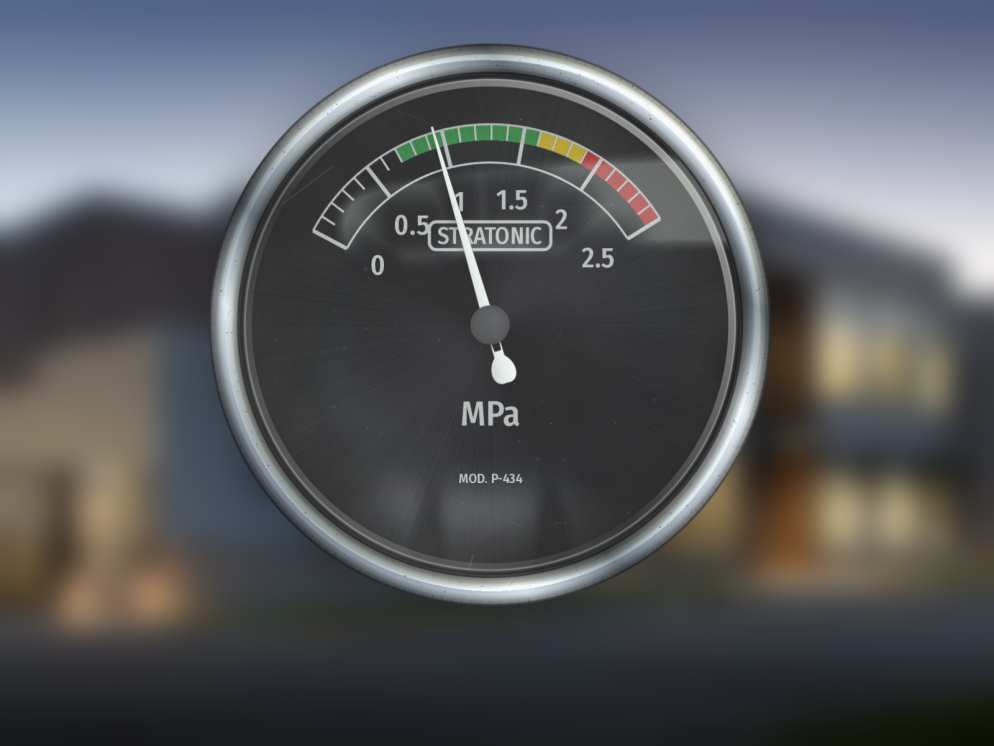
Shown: 0.95
